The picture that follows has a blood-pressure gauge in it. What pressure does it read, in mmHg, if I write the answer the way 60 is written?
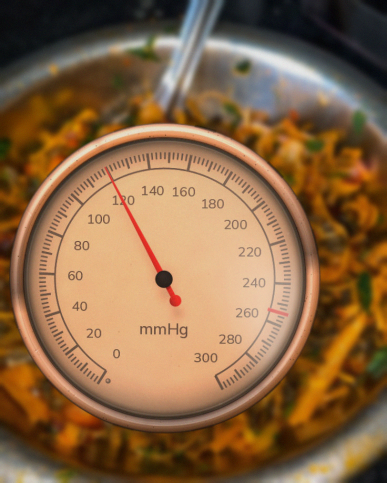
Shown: 120
